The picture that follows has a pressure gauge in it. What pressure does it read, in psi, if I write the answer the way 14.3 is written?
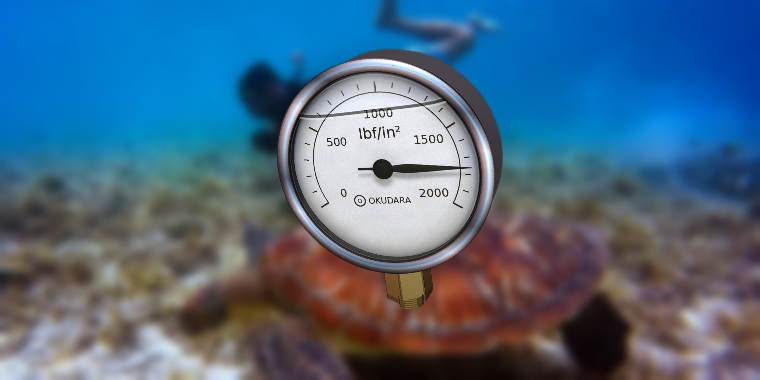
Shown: 1750
